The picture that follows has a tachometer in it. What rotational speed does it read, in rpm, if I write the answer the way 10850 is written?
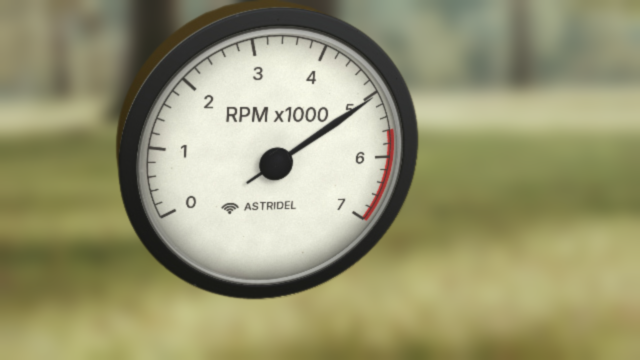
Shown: 5000
